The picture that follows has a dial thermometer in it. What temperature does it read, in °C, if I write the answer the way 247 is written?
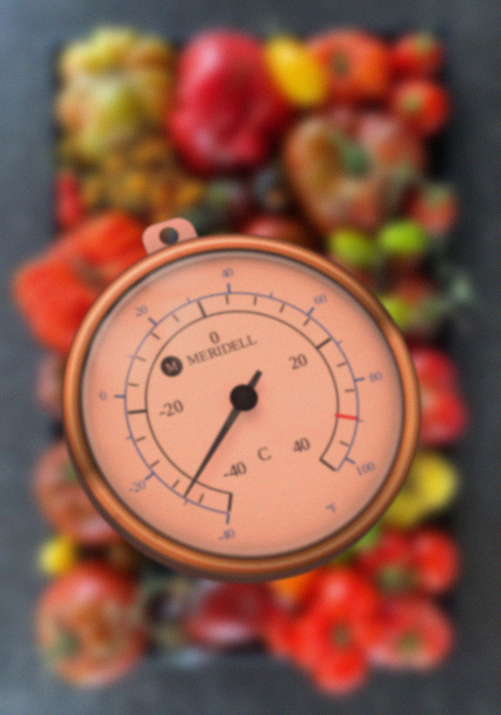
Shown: -34
